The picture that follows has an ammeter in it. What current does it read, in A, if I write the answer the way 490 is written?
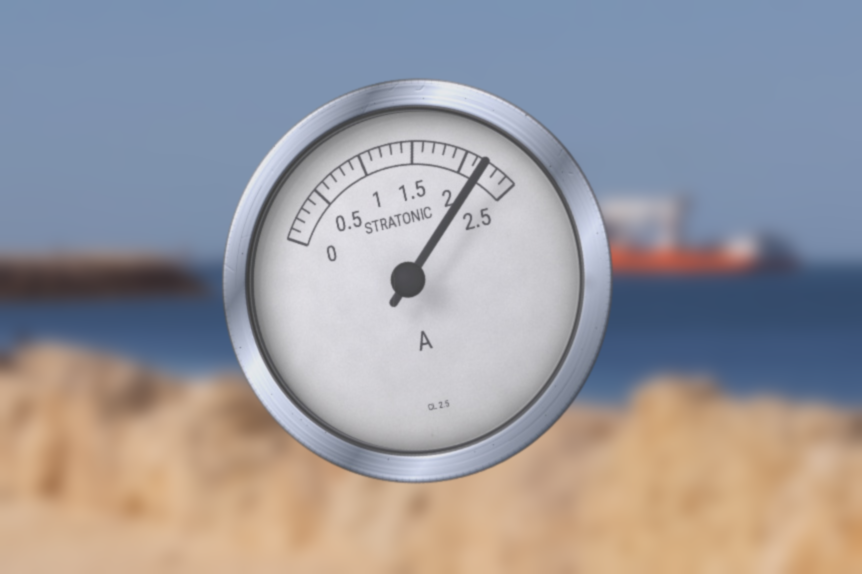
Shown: 2.2
